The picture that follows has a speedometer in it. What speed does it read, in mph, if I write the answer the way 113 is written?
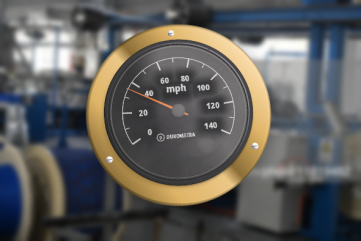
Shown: 35
